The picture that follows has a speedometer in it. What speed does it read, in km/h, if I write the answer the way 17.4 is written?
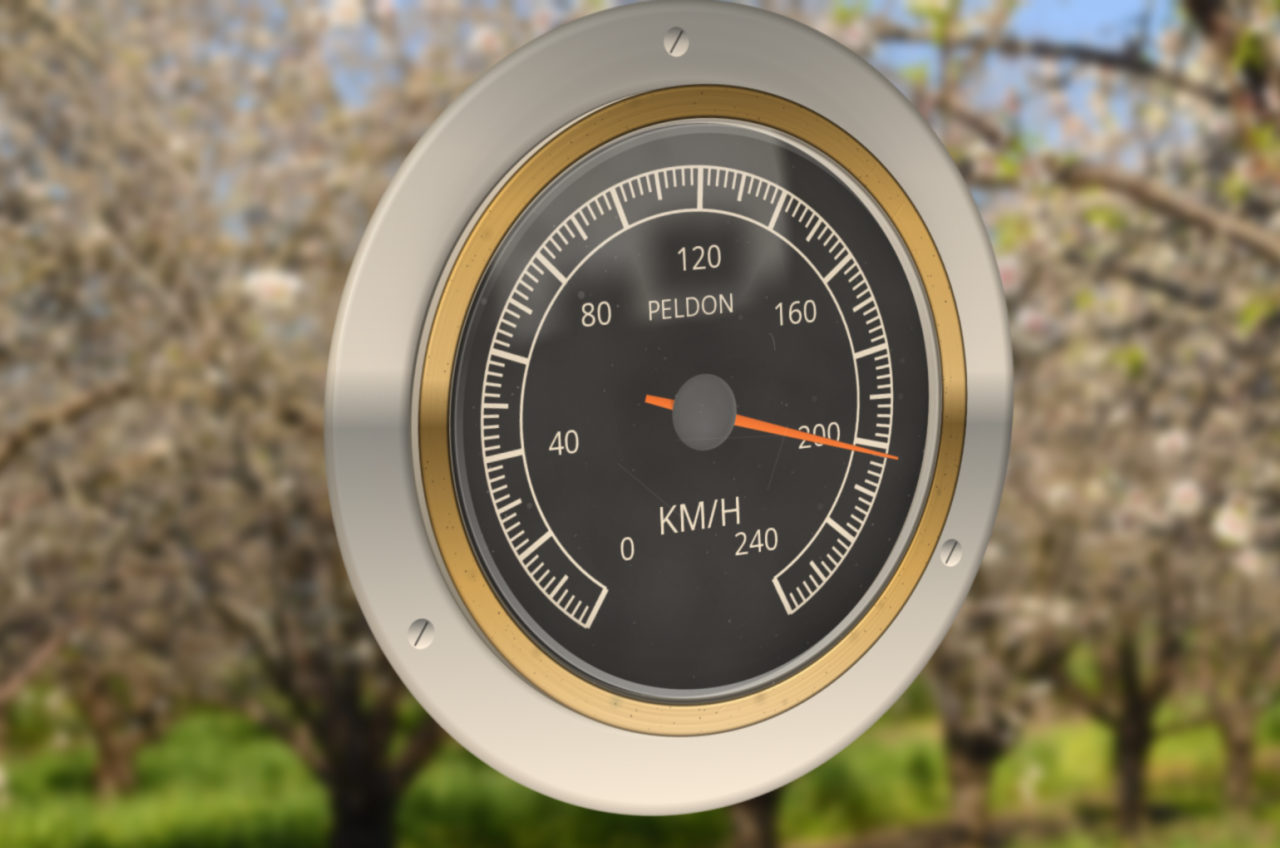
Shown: 202
